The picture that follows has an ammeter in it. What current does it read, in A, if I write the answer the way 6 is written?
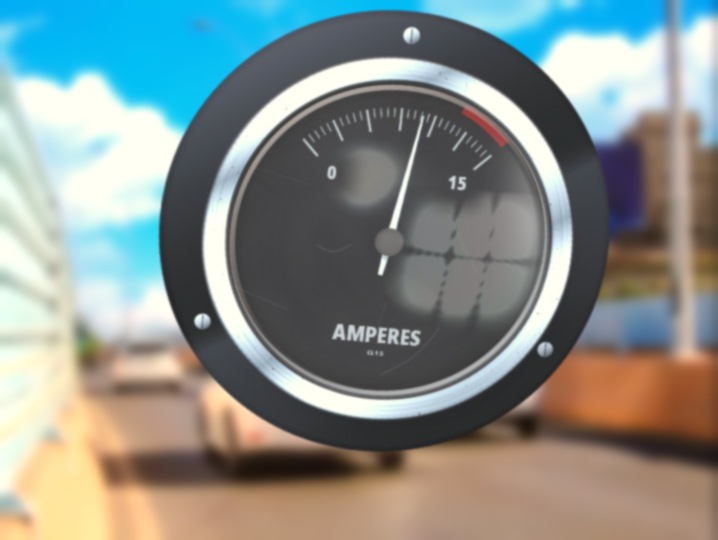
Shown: 9
